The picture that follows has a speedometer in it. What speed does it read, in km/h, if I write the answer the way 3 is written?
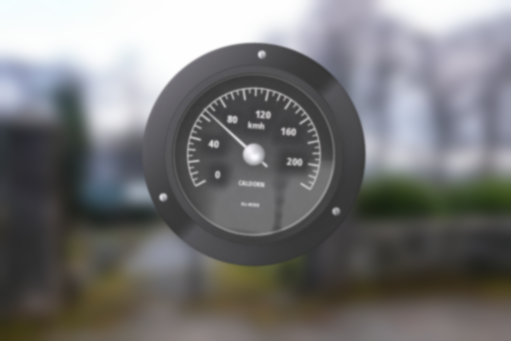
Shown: 65
